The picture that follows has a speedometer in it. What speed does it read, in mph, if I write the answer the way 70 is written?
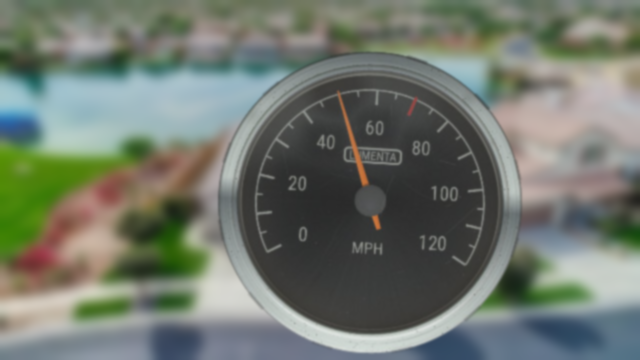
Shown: 50
